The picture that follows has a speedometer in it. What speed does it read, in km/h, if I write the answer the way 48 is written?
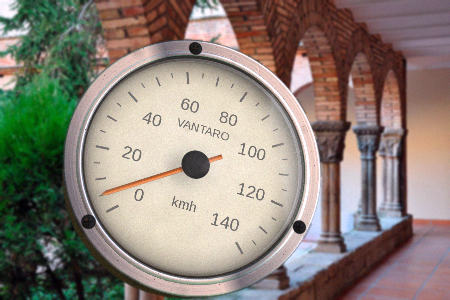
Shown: 5
